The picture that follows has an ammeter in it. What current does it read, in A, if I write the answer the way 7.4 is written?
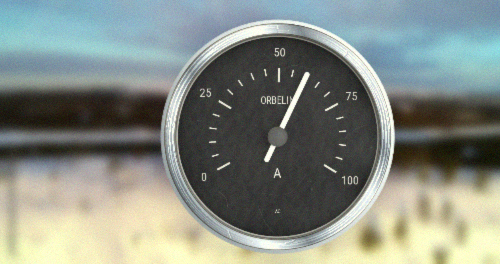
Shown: 60
